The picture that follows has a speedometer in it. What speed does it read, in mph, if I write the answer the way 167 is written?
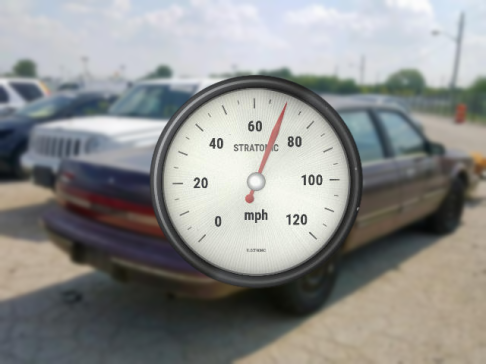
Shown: 70
